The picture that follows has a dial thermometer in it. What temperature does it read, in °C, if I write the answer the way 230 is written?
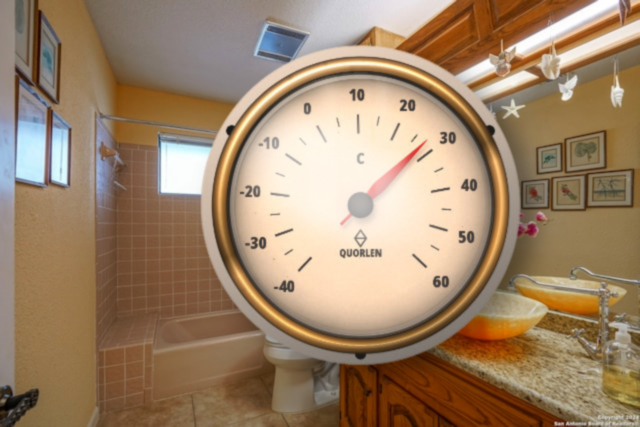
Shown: 27.5
